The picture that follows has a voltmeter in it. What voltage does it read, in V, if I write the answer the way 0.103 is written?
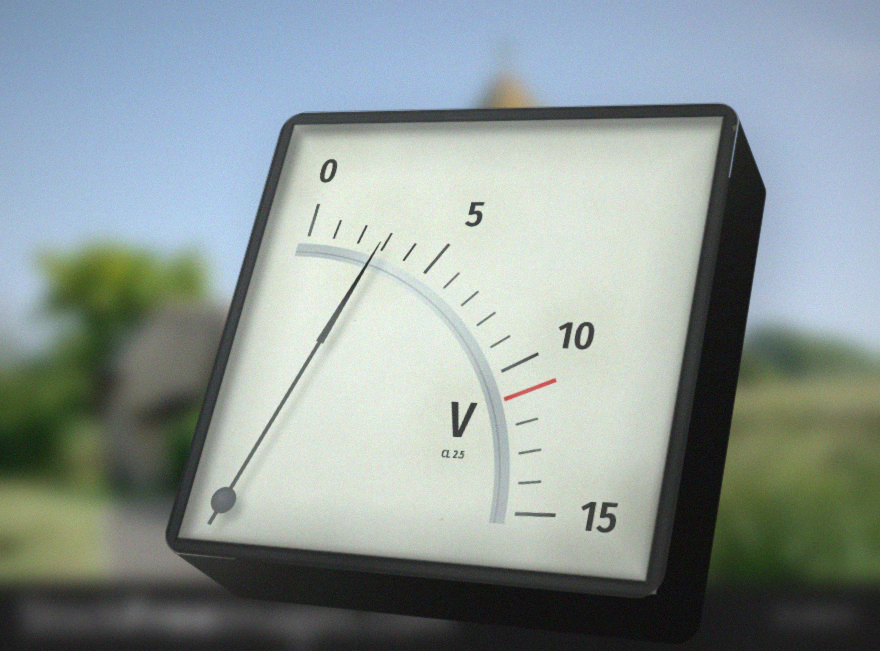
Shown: 3
